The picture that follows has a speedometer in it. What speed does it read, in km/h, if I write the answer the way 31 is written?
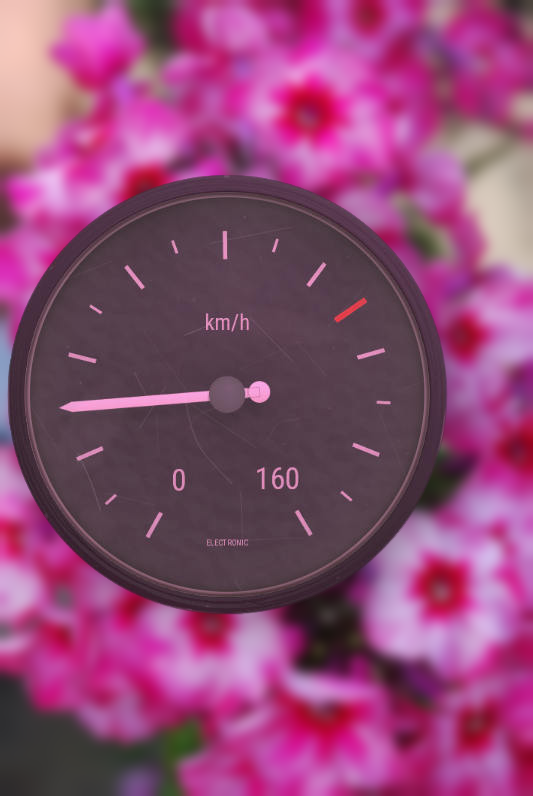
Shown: 30
